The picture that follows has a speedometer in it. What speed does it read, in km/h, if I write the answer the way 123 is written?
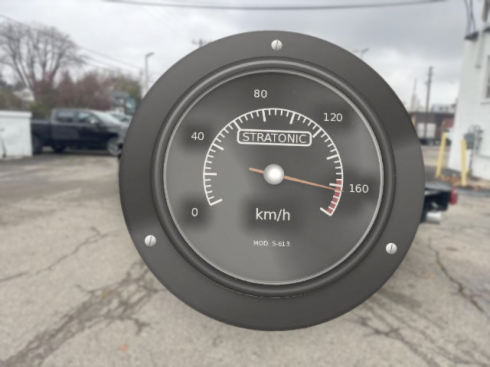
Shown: 164
